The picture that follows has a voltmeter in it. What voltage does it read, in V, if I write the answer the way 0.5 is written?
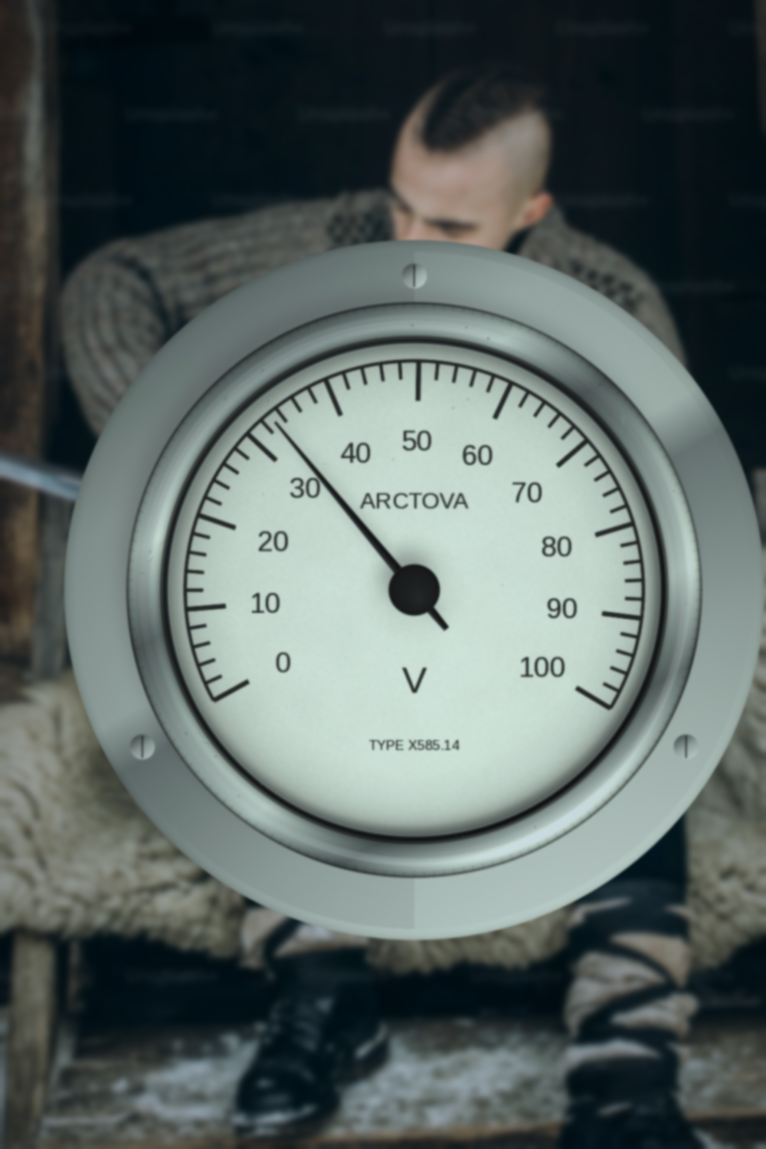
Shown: 33
